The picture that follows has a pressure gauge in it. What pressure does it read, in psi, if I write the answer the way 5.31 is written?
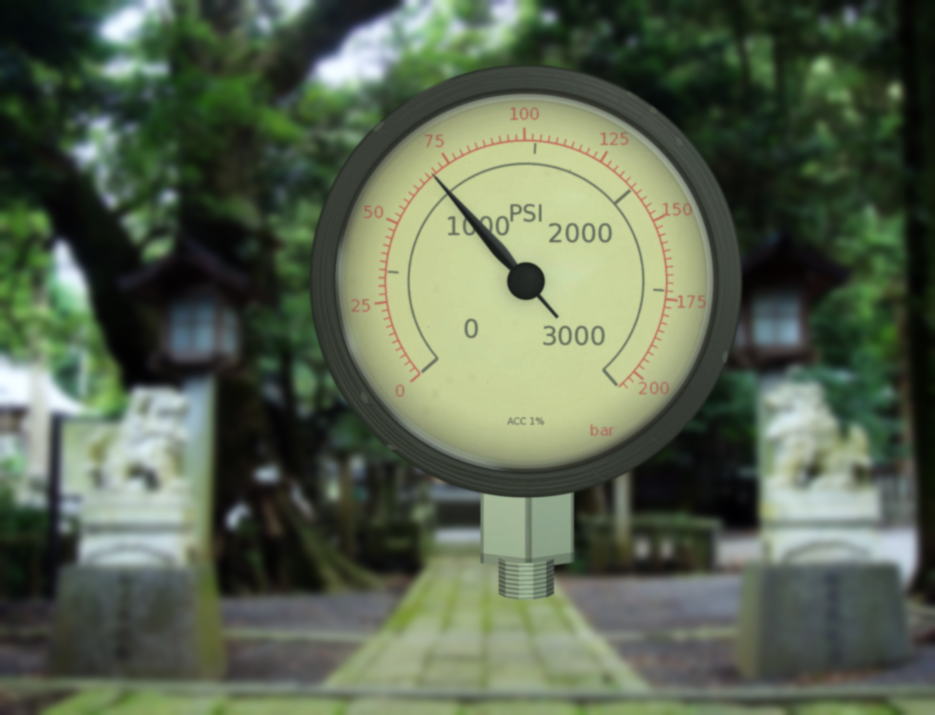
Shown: 1000
